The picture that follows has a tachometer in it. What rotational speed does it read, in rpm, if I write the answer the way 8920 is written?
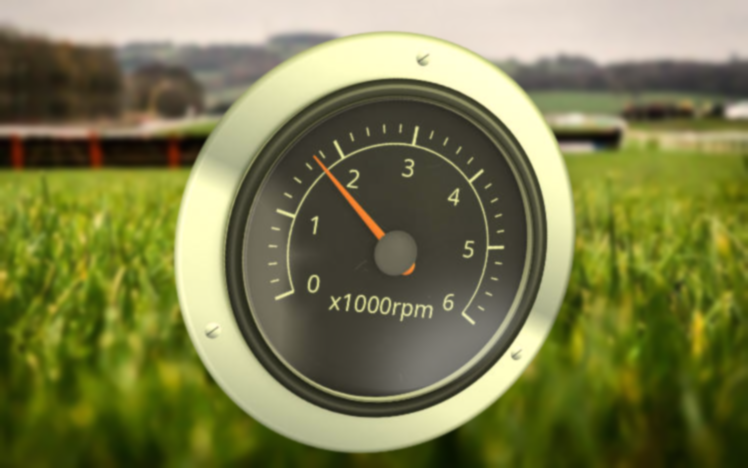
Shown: 1700
